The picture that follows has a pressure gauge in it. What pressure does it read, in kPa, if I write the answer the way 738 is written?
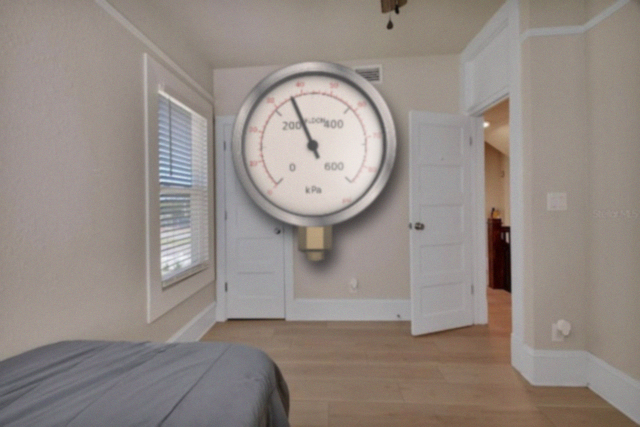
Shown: 250
